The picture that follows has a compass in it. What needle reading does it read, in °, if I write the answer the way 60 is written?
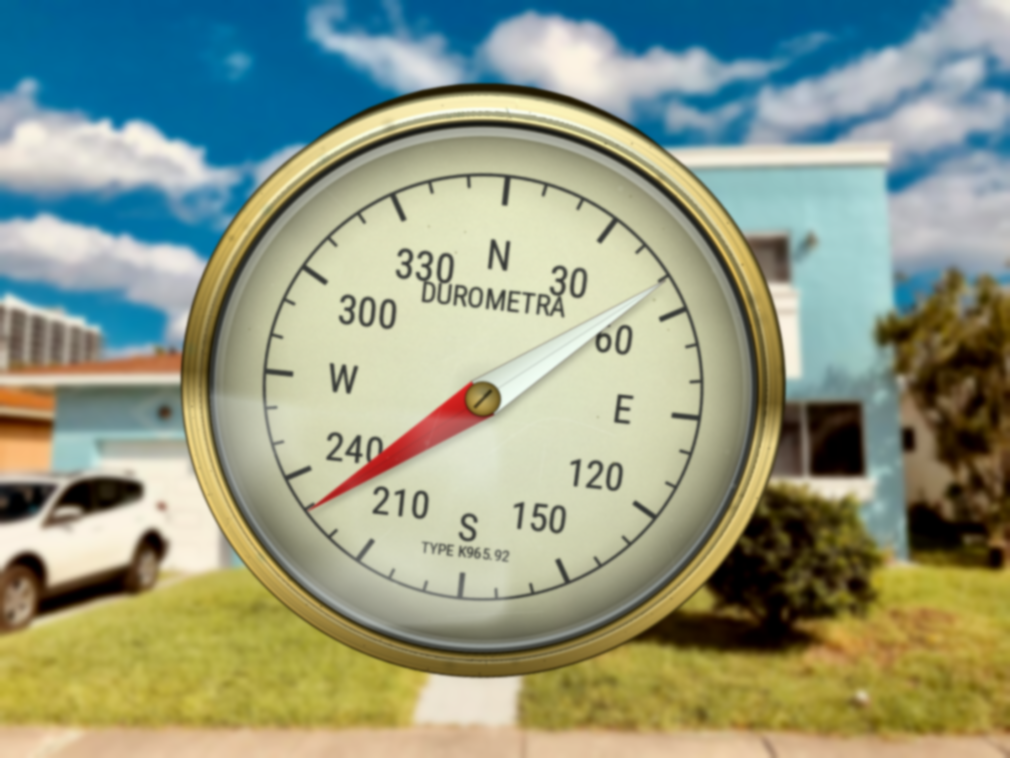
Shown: 230
